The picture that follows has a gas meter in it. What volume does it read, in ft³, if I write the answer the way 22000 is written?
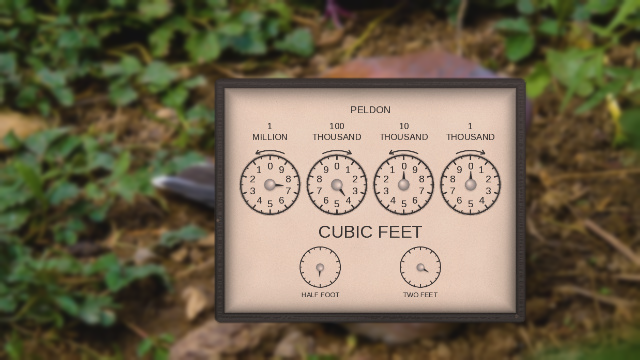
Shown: 740000
